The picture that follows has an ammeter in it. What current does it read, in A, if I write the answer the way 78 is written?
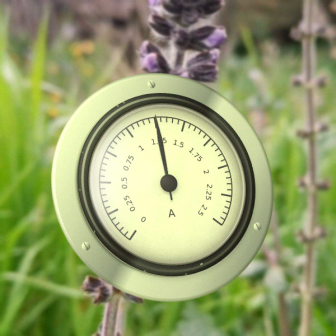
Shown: 1.25
